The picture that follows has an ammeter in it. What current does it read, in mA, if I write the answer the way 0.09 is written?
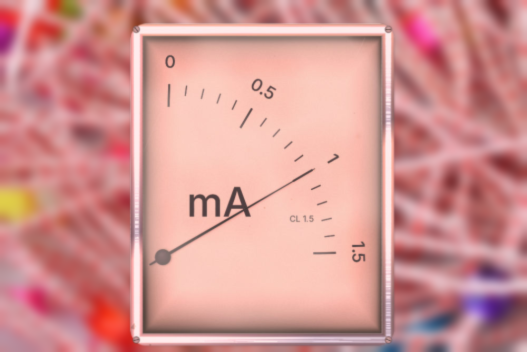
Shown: 1
